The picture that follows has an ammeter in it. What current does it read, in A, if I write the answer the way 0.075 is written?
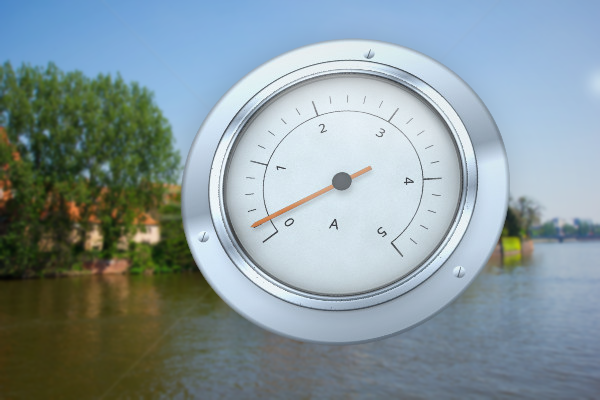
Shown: 0.2
